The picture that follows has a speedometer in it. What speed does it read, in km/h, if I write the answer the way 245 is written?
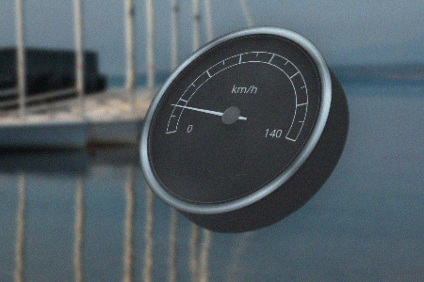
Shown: 15
